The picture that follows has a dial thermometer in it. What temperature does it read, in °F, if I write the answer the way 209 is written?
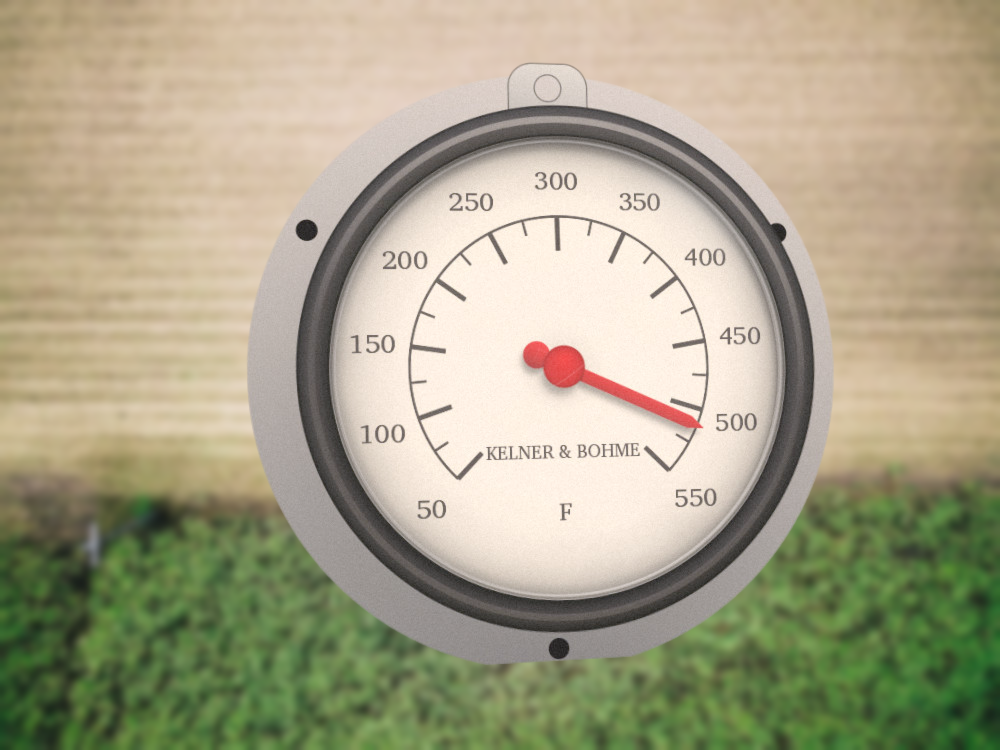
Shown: 512.5
